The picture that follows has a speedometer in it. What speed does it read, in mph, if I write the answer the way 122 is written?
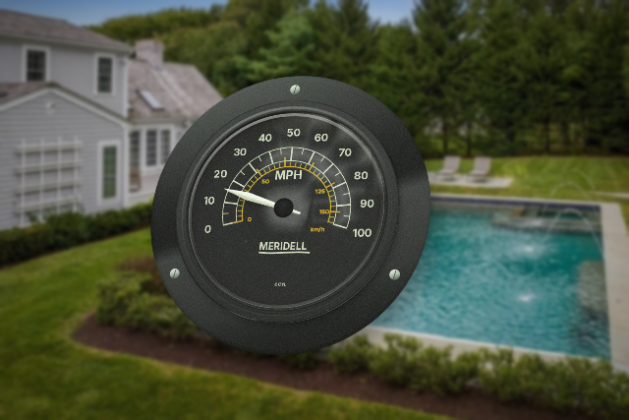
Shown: 15
